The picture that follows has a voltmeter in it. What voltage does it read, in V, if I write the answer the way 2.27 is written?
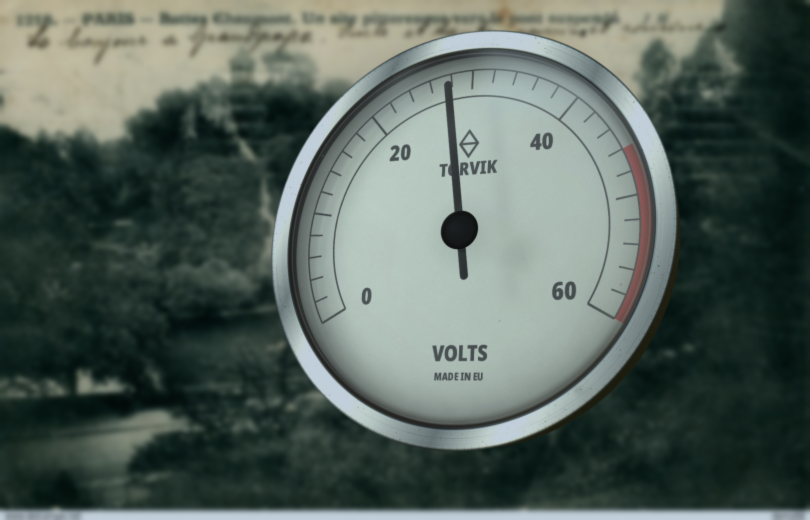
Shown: 28
